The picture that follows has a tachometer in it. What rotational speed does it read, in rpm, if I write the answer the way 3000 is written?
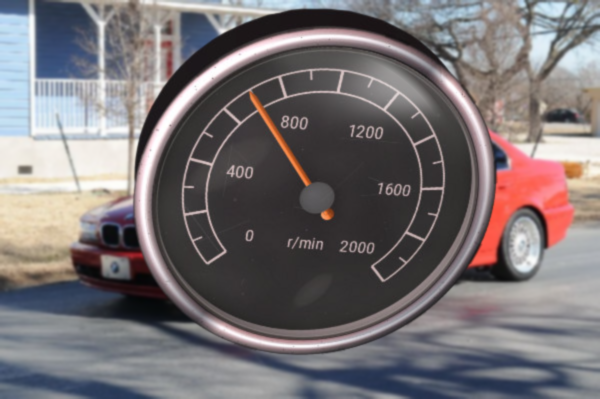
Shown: 700
